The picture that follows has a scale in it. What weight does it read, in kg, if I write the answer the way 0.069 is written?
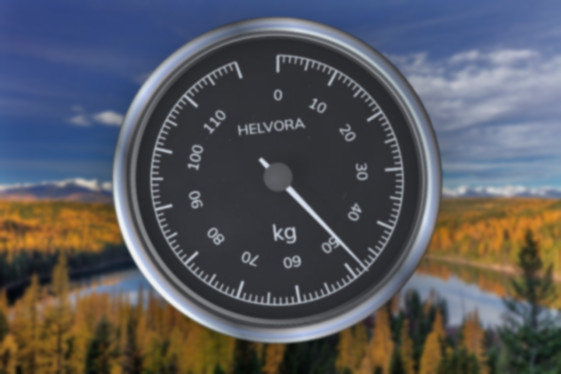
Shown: 48
